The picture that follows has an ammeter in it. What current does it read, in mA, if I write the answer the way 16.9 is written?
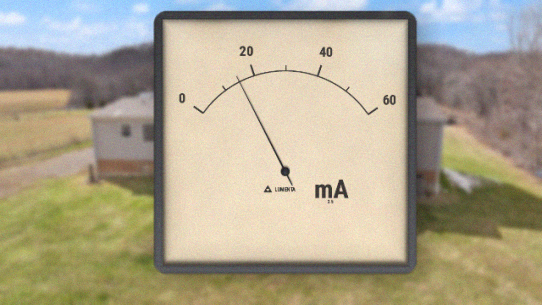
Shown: 15
